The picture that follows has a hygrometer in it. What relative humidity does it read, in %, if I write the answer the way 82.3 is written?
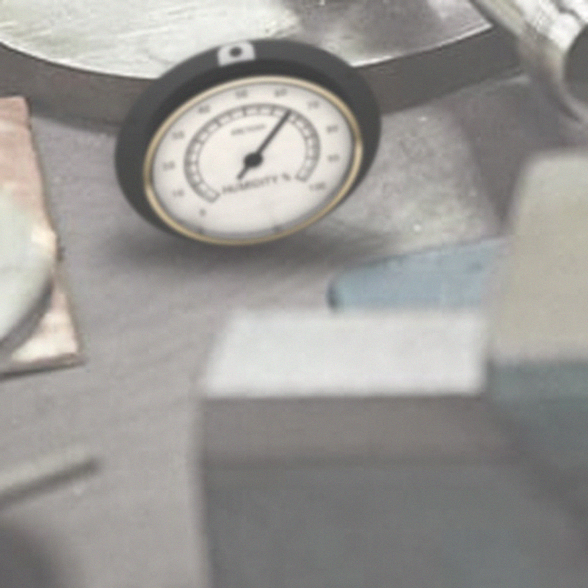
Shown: 65
